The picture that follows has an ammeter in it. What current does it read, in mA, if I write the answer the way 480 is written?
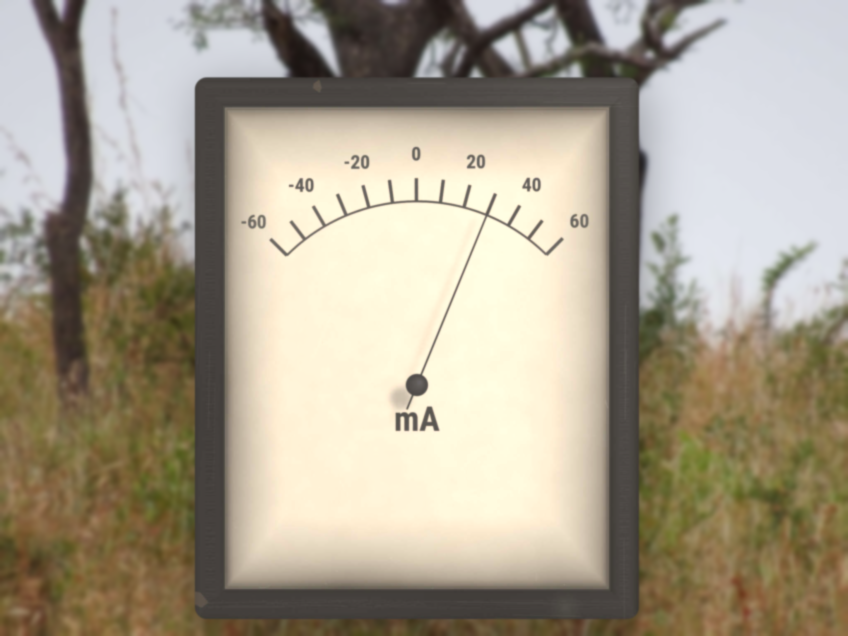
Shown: 30
